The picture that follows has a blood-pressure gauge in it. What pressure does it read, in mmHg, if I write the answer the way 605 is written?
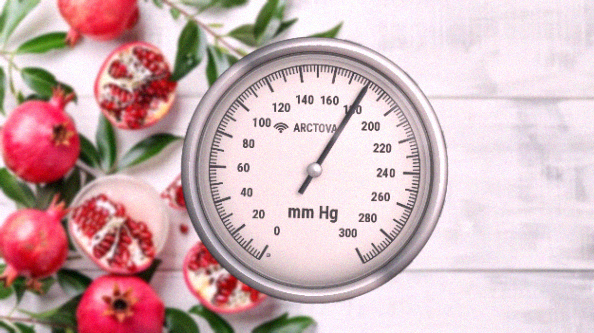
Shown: 180
